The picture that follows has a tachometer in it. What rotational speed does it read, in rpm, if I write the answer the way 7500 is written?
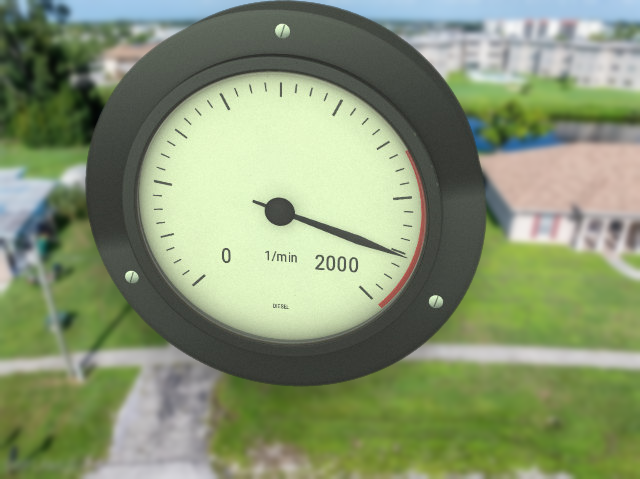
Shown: 1800
